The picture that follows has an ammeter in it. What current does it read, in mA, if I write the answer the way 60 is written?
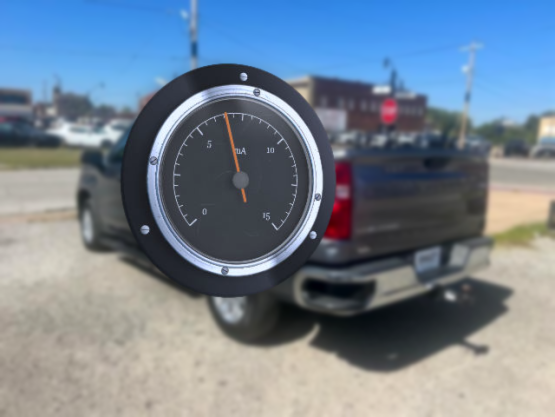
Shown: 6.5
